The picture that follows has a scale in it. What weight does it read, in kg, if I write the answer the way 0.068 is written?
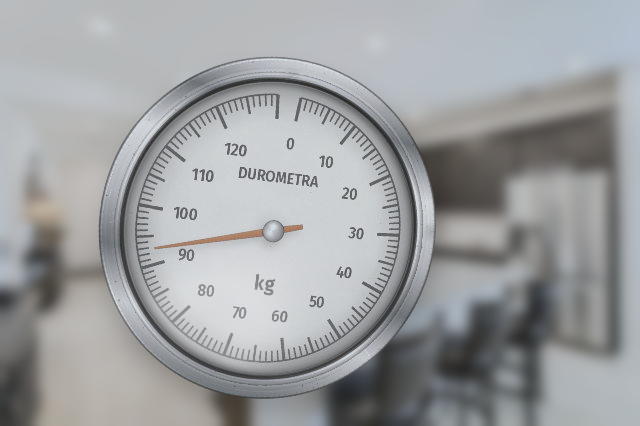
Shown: 93
